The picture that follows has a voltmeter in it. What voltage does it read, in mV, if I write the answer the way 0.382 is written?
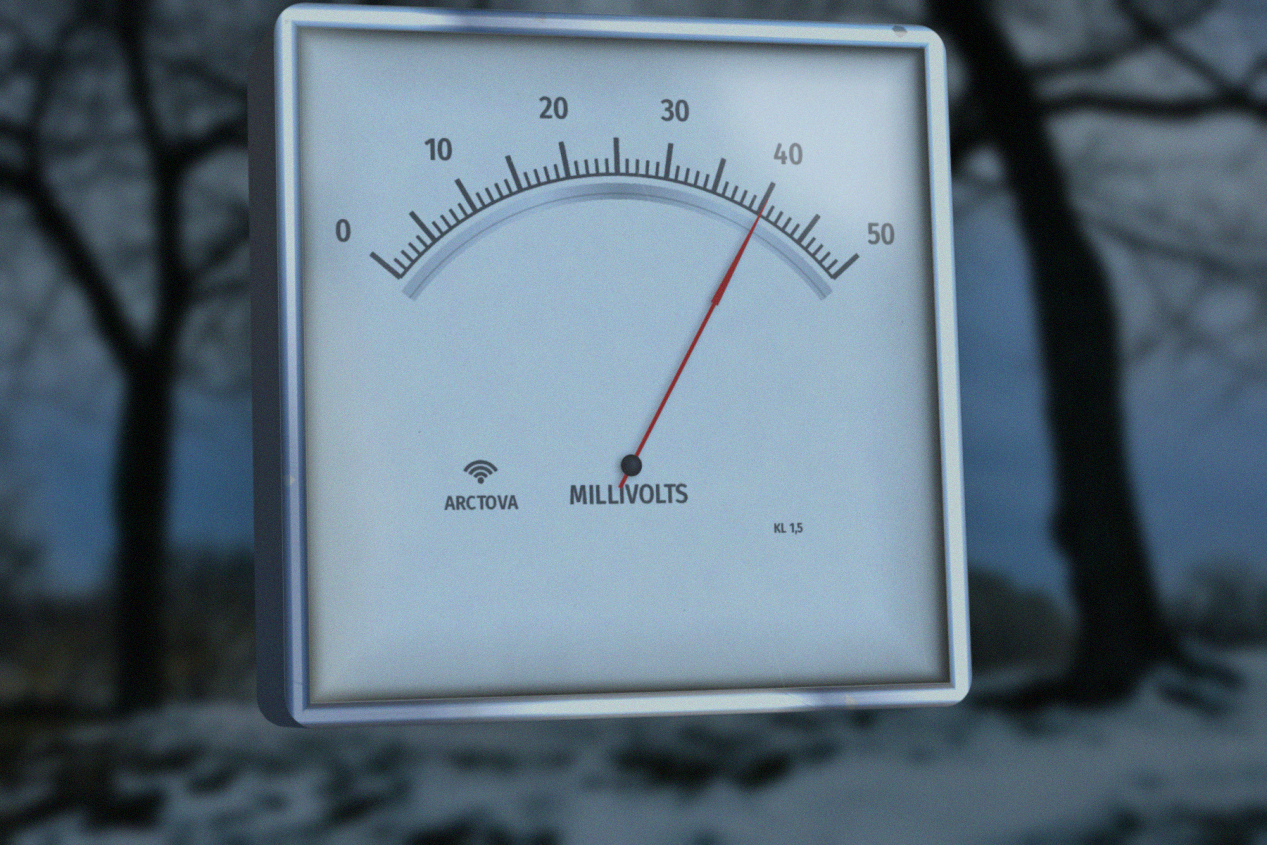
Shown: 40
